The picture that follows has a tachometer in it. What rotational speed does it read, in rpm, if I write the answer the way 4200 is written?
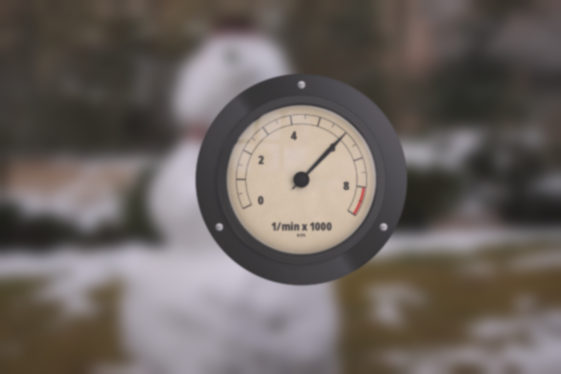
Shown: 6000
